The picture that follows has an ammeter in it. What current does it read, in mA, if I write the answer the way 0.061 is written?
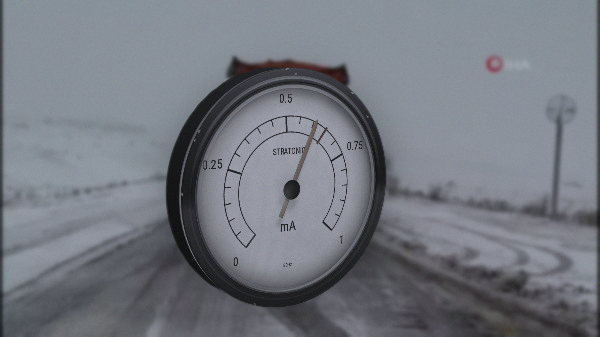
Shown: 0.6
